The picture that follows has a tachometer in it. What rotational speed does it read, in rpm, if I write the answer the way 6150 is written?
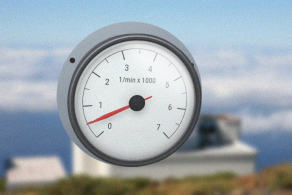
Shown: 500
